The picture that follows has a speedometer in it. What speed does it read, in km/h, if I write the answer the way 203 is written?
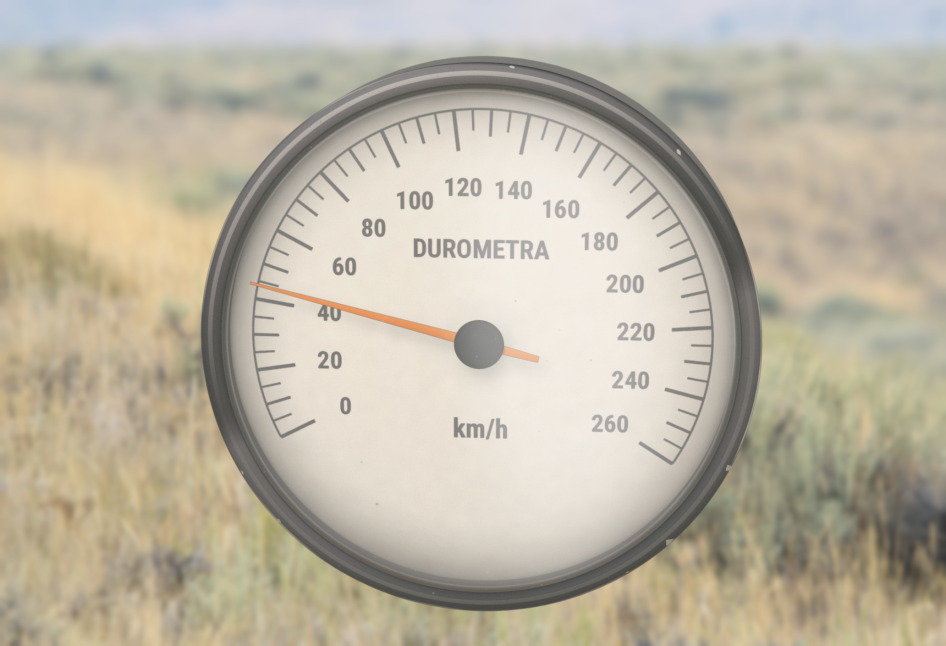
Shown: 45
